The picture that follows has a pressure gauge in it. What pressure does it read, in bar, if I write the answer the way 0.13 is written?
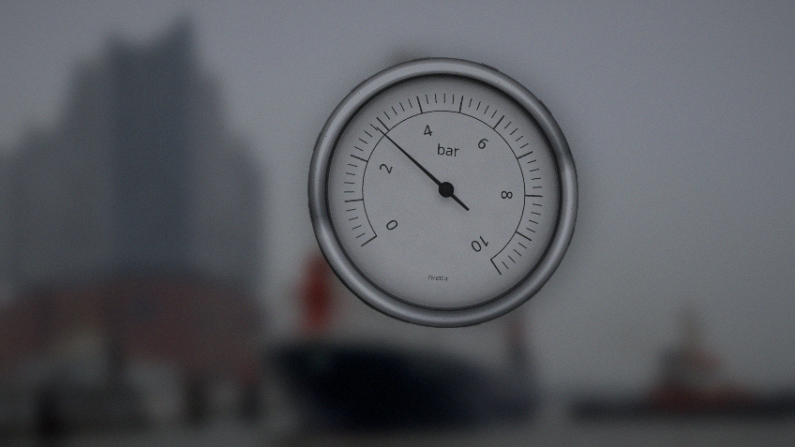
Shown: 2.8
